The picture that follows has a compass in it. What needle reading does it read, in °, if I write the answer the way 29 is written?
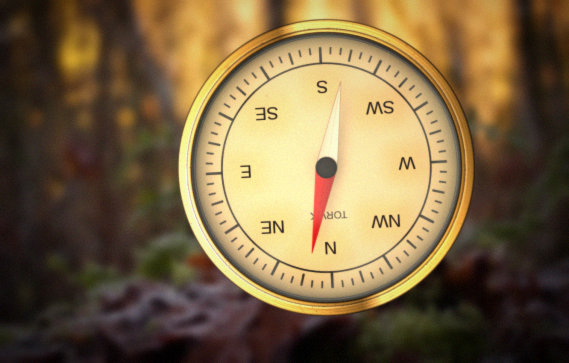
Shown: 12.5
